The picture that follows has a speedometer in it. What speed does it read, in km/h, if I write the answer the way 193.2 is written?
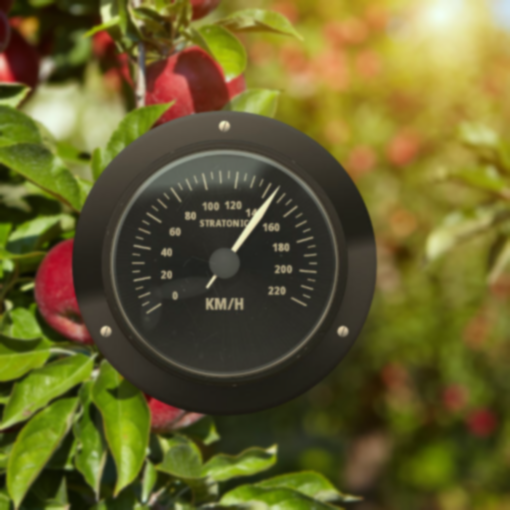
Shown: 145
